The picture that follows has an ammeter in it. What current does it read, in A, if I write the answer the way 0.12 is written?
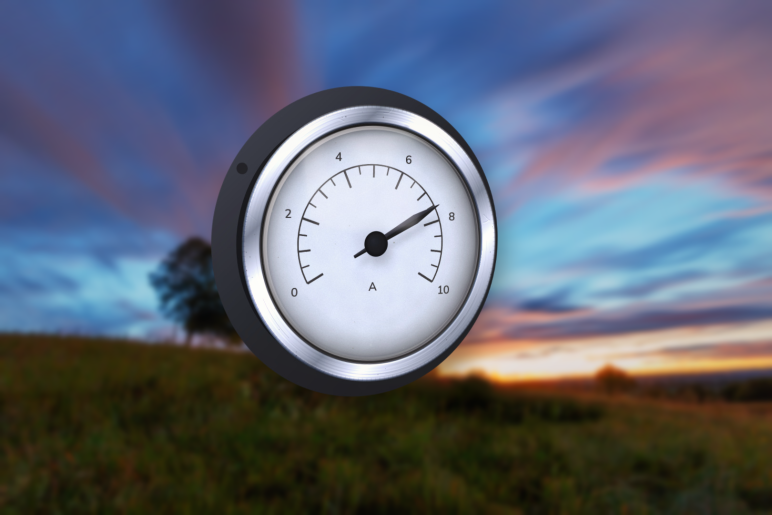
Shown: 7.5
